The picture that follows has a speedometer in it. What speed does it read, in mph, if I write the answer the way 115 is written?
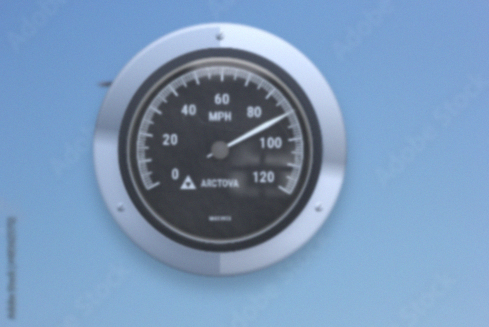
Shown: 90
